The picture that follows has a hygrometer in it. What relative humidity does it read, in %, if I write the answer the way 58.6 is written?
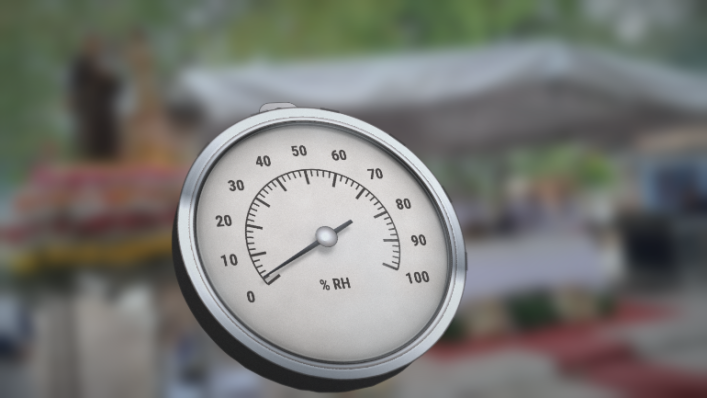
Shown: 2
